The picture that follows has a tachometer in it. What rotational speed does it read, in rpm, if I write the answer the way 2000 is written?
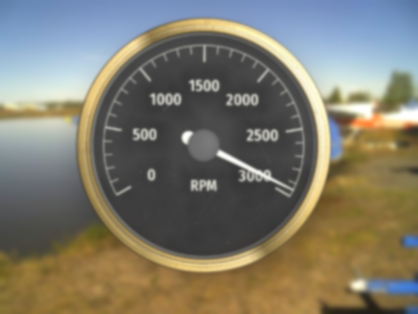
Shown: 2950
